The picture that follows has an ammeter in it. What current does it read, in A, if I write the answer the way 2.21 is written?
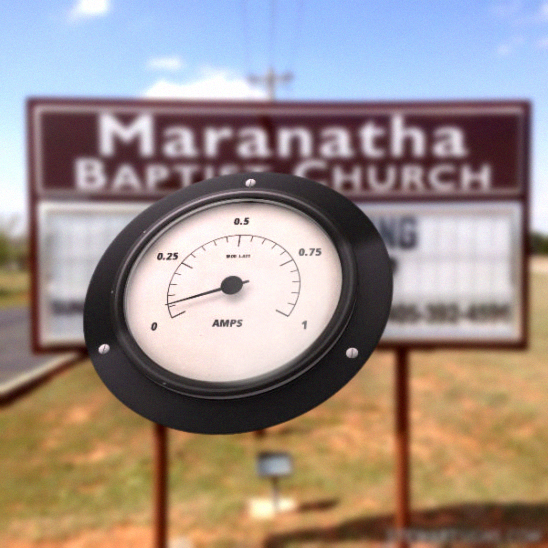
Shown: 0.05
